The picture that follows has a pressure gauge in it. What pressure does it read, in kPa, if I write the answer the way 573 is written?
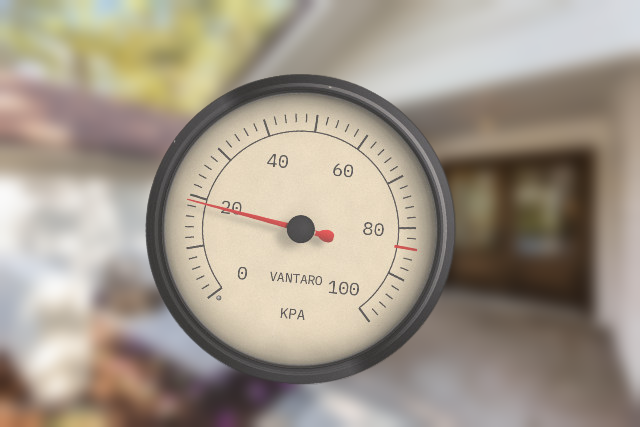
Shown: 19
